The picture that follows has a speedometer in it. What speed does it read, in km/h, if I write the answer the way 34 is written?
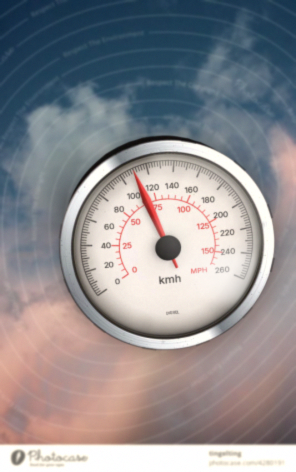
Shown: 110
